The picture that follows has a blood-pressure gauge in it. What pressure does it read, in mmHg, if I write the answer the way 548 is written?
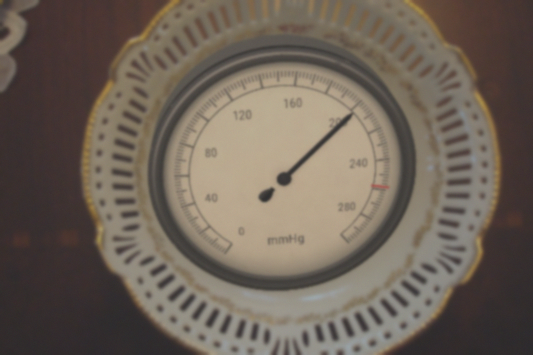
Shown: 200
